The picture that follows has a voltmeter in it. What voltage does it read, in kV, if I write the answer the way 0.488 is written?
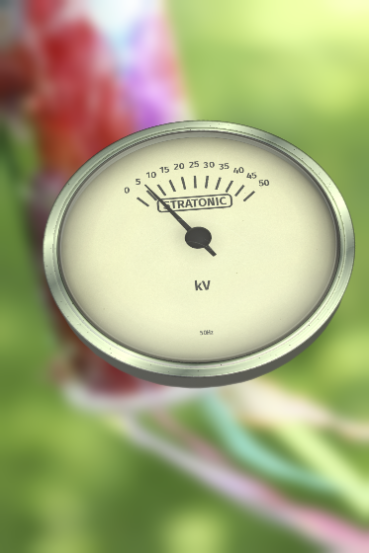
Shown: 5
